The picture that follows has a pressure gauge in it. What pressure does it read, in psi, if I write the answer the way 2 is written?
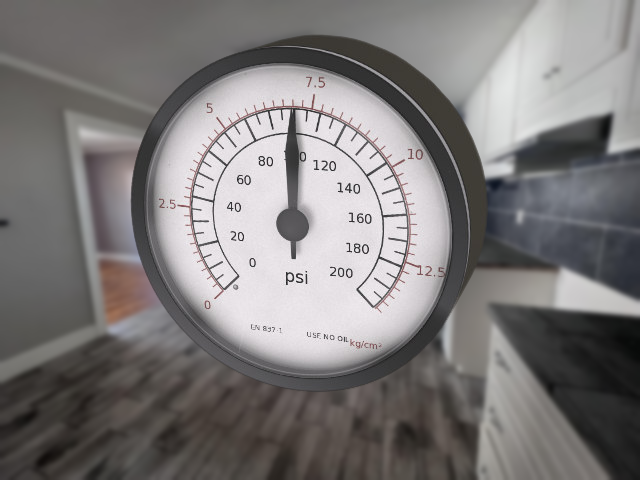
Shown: 100
